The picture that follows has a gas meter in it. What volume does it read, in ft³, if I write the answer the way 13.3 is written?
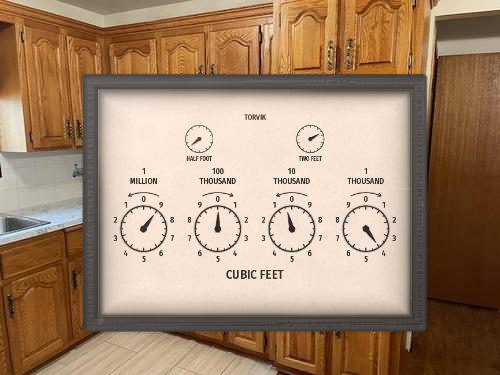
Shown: 900400
